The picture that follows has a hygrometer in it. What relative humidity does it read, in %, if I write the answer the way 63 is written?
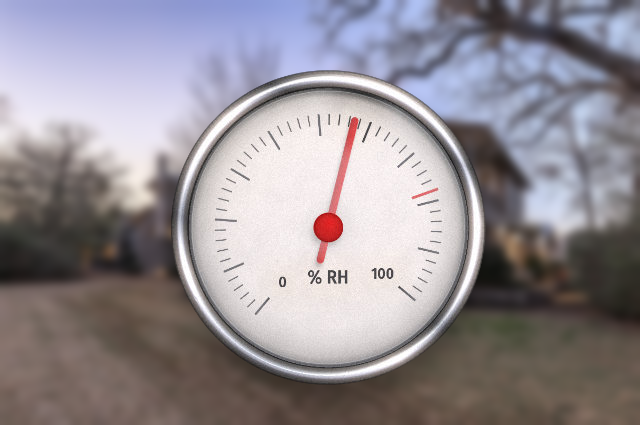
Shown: 57
